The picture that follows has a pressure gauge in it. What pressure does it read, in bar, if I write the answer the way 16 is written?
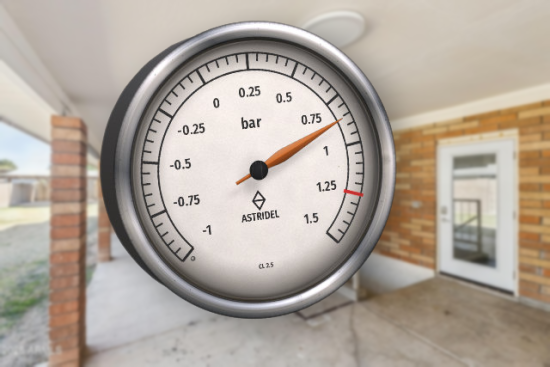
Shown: 0.85
